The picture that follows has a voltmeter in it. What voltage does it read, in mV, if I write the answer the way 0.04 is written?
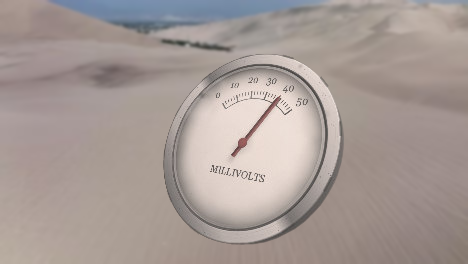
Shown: 40
